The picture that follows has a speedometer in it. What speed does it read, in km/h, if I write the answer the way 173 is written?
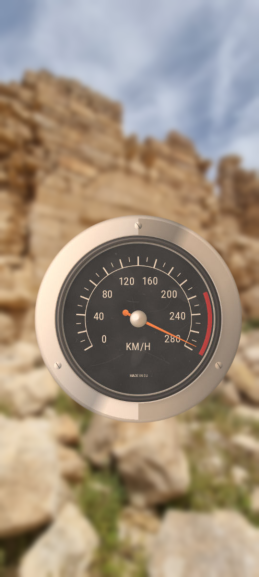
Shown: 275
